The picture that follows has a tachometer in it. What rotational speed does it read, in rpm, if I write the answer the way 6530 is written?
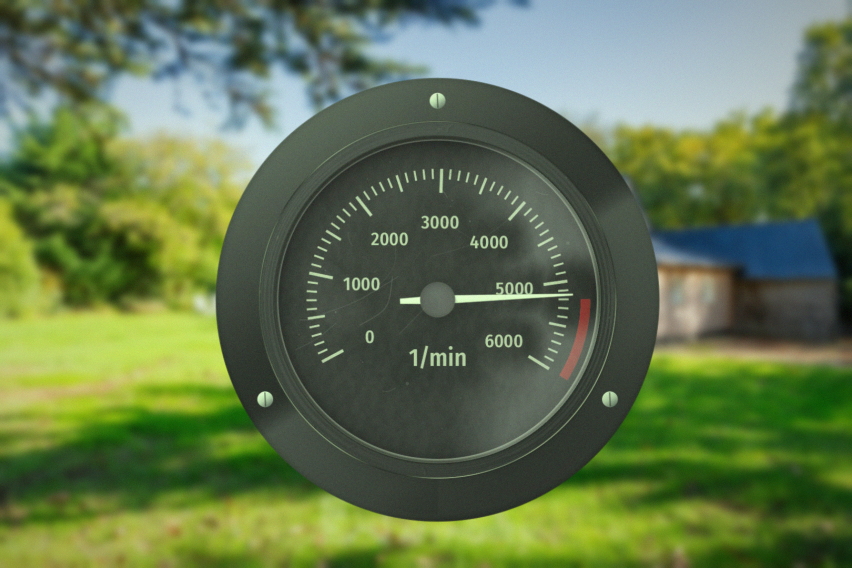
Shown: 5150
